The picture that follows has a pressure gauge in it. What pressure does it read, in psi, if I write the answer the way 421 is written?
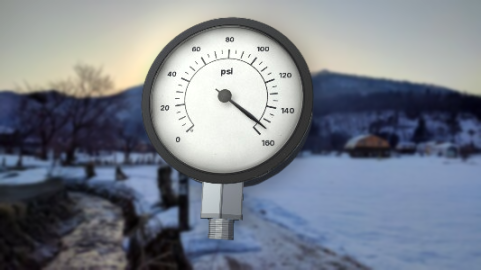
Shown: 155
